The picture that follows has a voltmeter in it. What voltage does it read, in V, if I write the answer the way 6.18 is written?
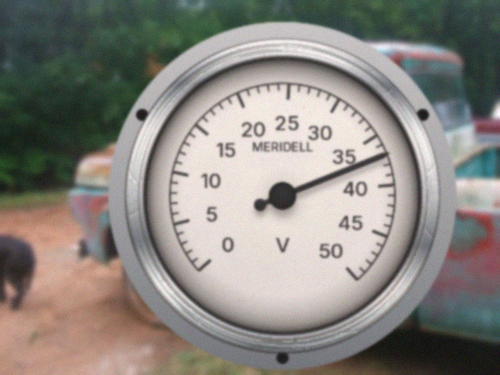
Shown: 37
